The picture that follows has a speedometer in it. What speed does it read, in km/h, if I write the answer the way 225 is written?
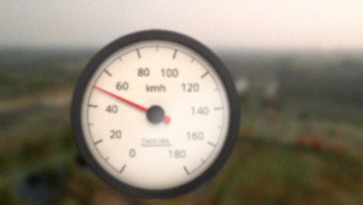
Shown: 50
